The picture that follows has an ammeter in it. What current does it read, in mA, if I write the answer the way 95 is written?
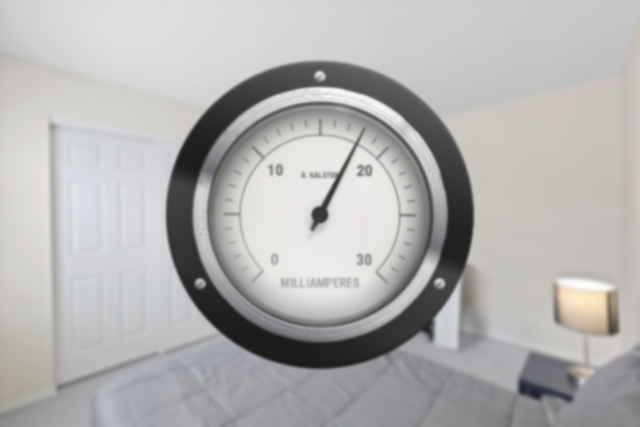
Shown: 18
